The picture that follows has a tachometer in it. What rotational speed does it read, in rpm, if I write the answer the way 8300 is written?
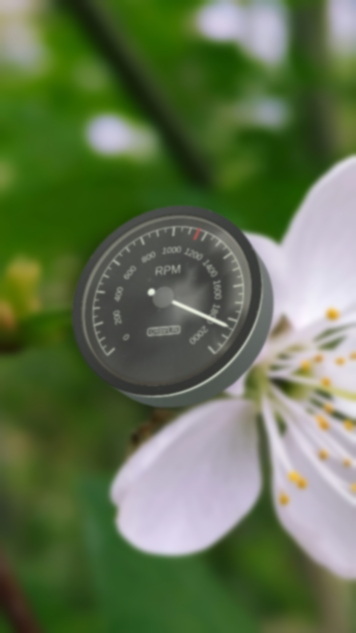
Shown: 1850
